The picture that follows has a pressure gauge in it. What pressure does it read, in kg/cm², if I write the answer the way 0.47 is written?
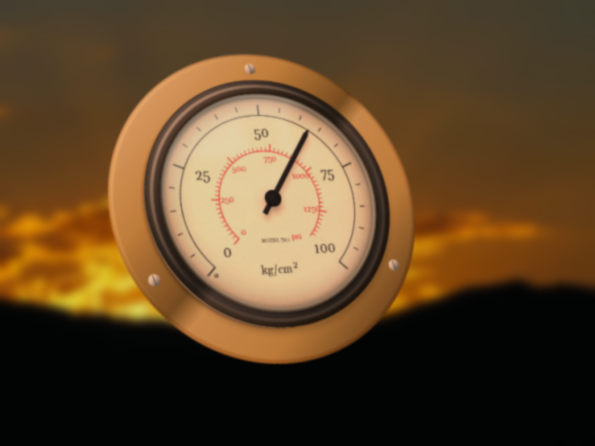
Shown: 62.5
